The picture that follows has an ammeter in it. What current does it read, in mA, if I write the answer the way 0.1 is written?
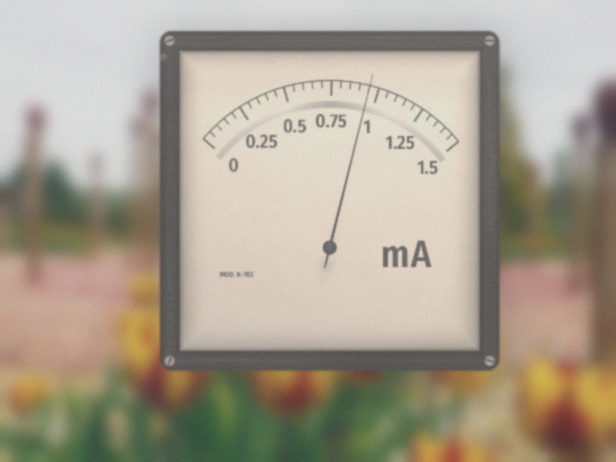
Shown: 0.95
